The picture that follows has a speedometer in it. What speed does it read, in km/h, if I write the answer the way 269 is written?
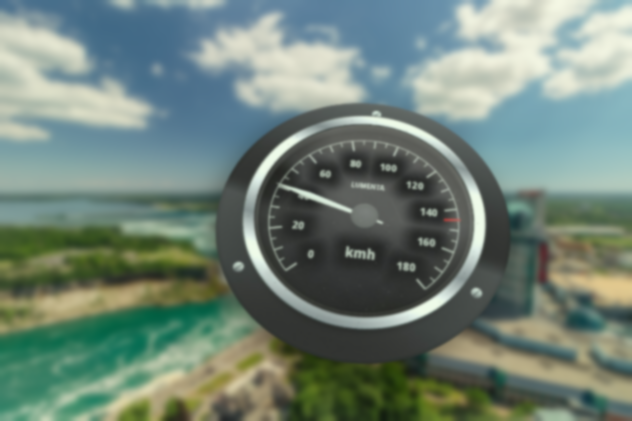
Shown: 40
